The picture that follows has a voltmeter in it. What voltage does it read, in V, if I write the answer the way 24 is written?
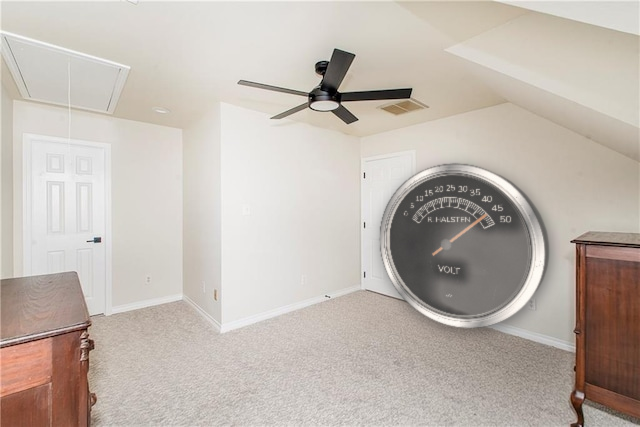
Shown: 45
